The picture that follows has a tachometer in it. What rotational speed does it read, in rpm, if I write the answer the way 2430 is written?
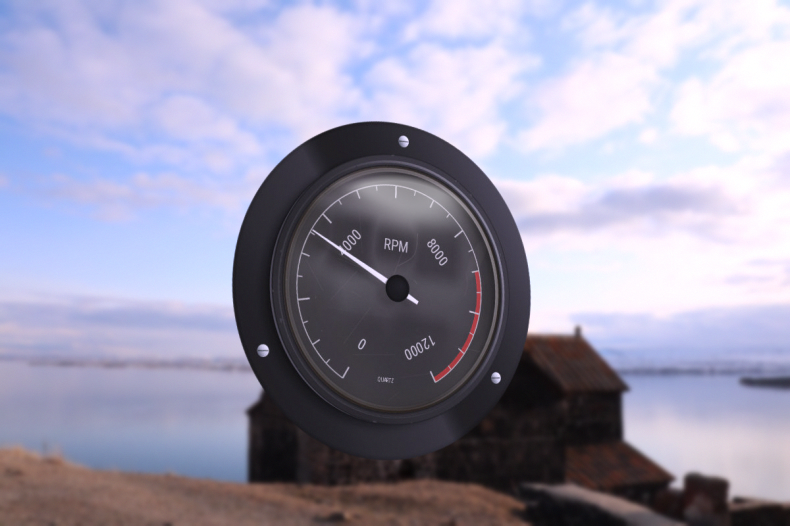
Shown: 3500
